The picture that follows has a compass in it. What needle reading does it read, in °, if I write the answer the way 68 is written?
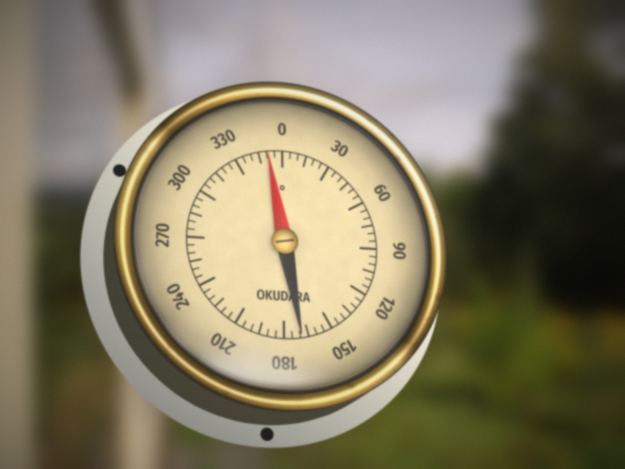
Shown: 350
